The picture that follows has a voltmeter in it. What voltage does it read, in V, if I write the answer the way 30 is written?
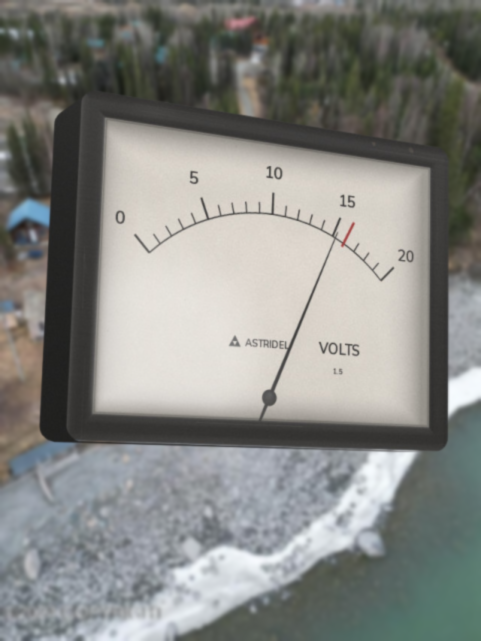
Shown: 15
